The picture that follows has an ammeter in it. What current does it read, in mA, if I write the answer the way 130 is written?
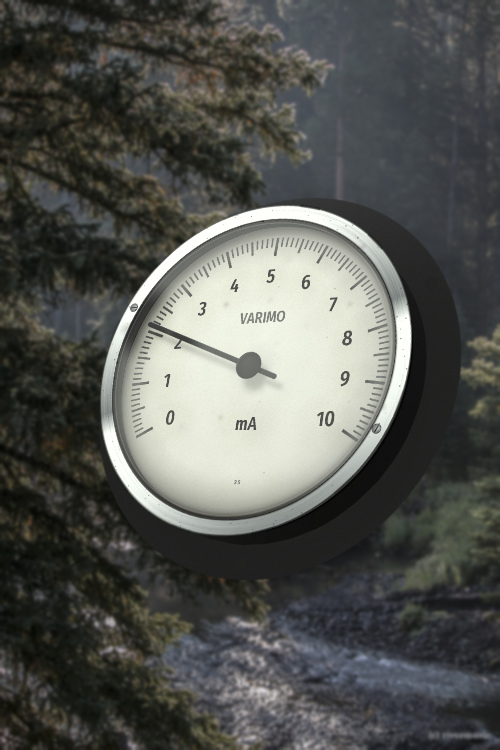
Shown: 2.1
